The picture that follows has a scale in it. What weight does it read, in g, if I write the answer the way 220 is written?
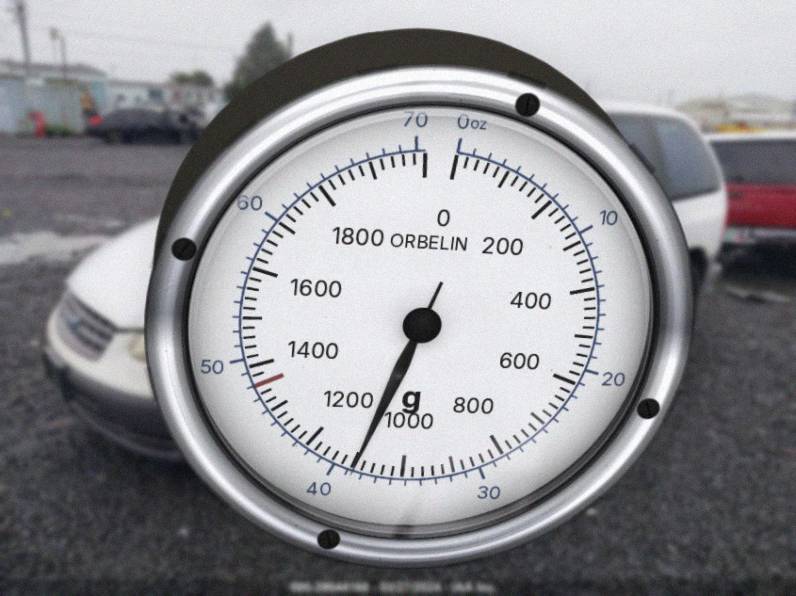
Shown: 1100
